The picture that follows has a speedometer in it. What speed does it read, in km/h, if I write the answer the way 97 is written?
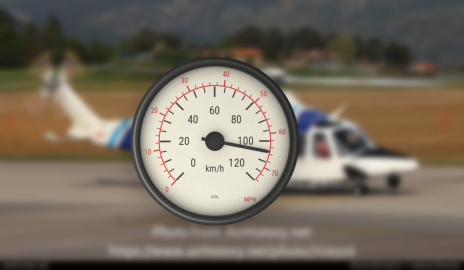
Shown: 105
